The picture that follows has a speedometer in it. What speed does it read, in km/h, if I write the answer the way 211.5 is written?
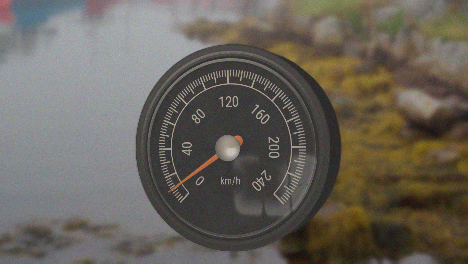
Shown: 10
